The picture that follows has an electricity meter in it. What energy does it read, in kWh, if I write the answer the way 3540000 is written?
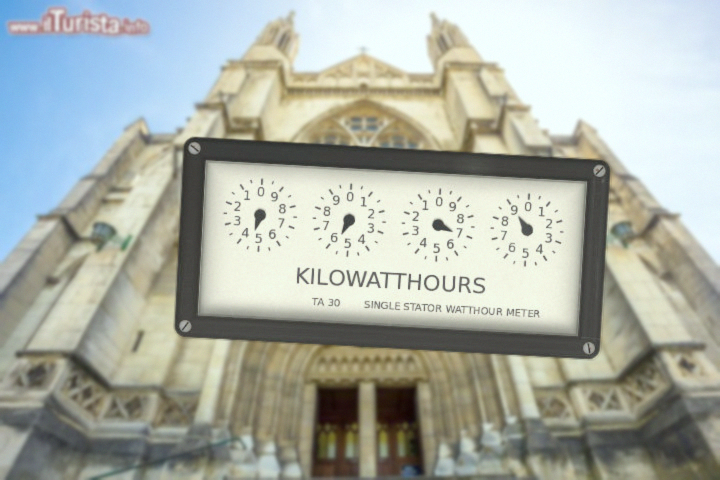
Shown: 4569
